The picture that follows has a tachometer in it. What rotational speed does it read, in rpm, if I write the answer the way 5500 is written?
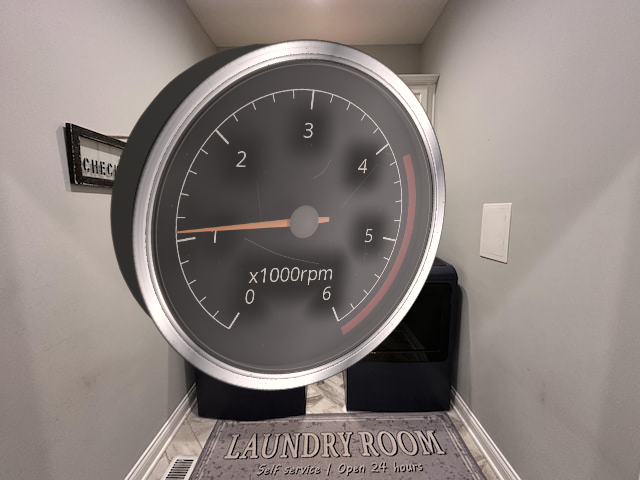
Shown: 1100
